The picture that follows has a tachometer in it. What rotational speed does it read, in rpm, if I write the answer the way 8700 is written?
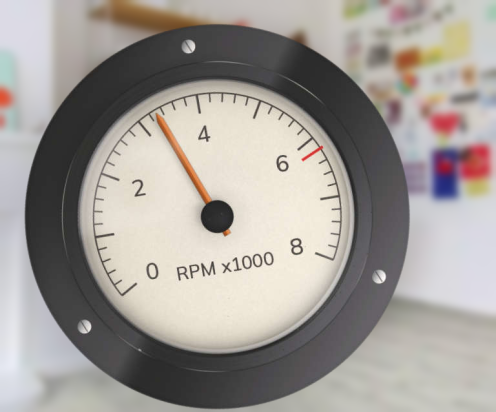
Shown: 3300
